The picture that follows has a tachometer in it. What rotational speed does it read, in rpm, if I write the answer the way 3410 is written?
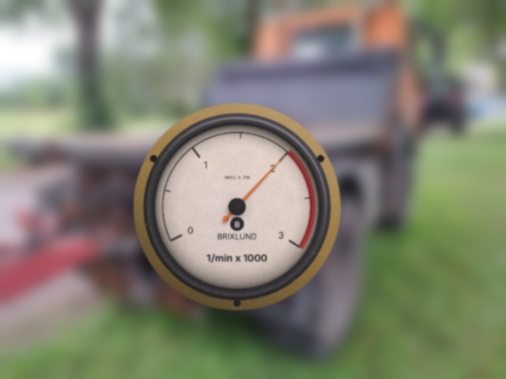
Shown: 2000
